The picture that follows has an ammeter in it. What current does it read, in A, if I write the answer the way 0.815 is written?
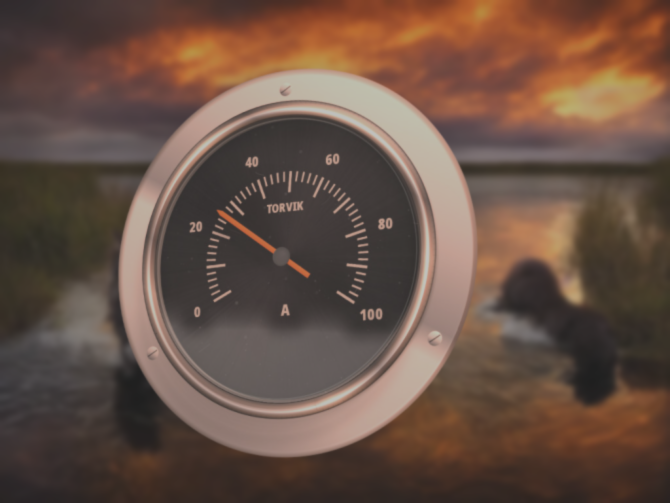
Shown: 26
